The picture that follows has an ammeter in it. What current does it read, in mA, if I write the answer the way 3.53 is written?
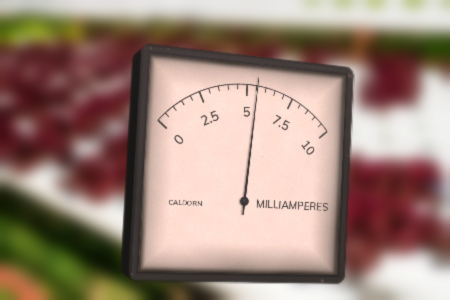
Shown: 5.5
